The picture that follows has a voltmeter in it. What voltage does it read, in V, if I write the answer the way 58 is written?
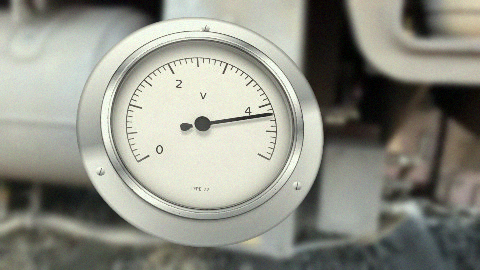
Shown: 4.2
